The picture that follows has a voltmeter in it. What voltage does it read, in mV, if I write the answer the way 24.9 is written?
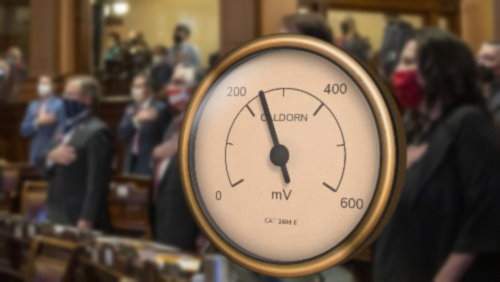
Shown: 250
